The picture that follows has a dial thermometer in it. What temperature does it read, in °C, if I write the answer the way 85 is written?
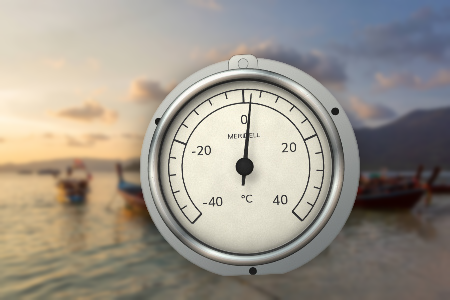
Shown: 2
